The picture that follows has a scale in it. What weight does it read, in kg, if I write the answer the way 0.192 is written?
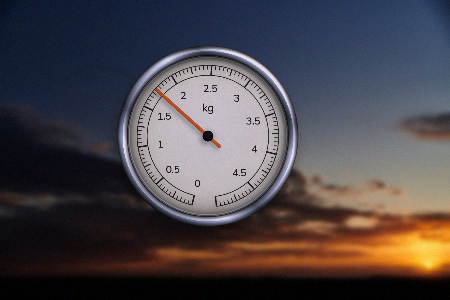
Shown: 1.75
